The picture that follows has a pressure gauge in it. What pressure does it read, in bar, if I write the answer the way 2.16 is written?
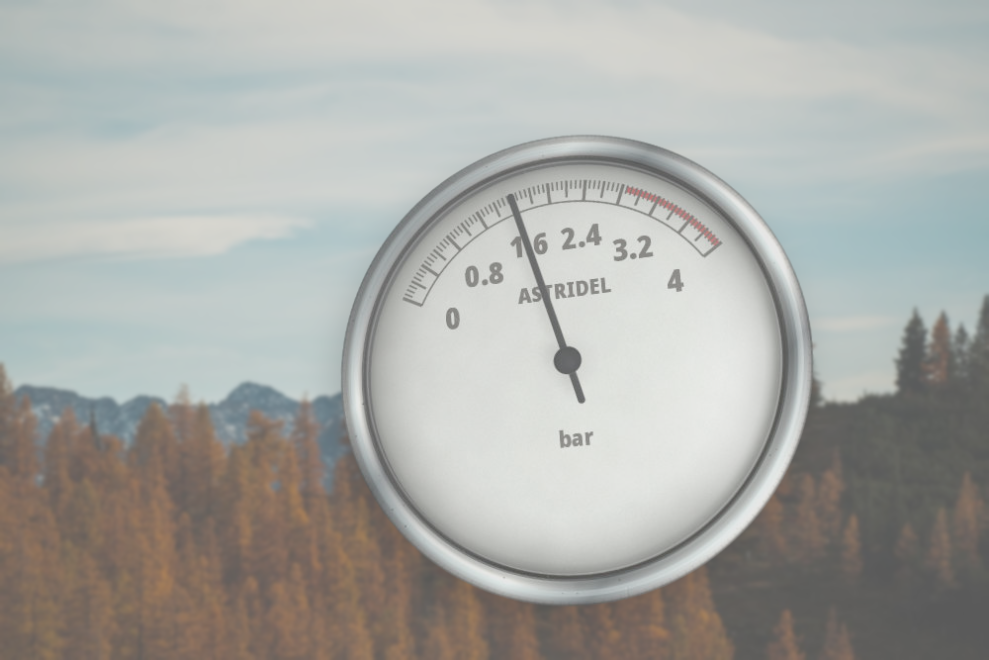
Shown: 1.6
